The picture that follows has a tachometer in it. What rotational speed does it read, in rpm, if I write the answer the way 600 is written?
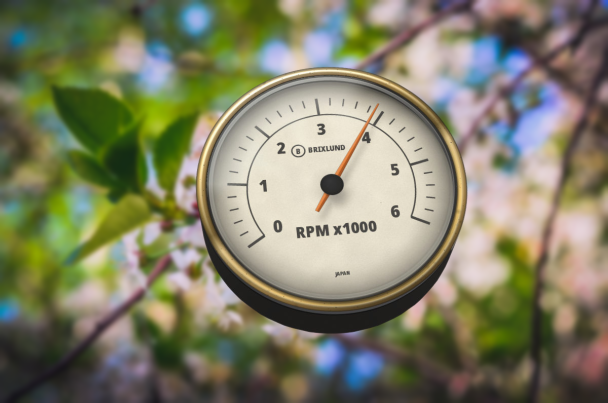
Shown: 3900
